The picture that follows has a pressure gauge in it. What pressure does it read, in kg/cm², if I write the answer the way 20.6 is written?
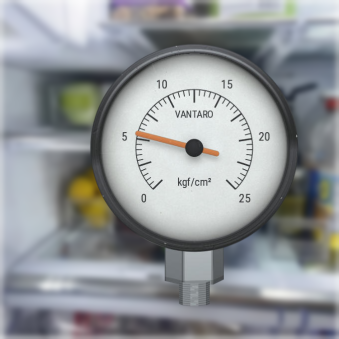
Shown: 5.5
